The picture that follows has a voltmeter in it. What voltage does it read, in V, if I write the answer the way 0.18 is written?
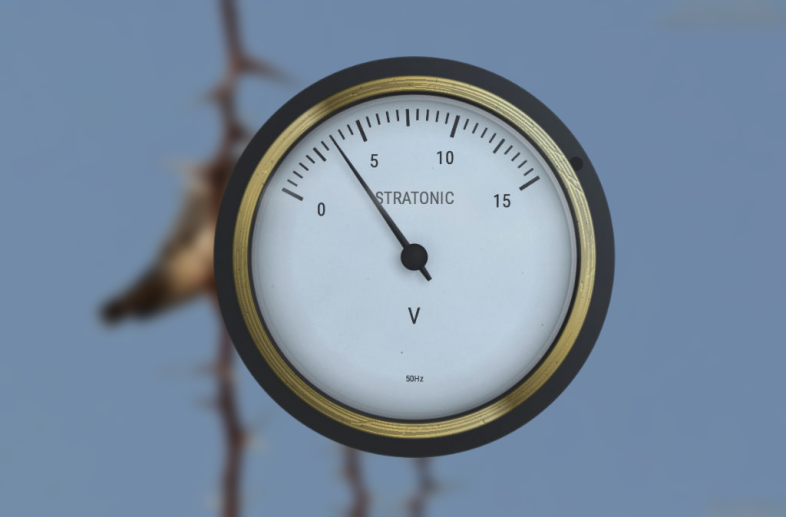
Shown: 3.5
